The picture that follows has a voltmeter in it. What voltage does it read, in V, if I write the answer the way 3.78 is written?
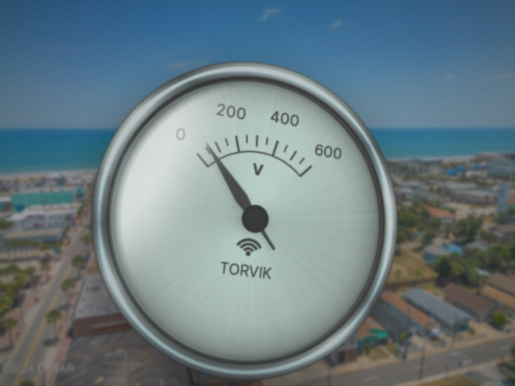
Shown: 50
